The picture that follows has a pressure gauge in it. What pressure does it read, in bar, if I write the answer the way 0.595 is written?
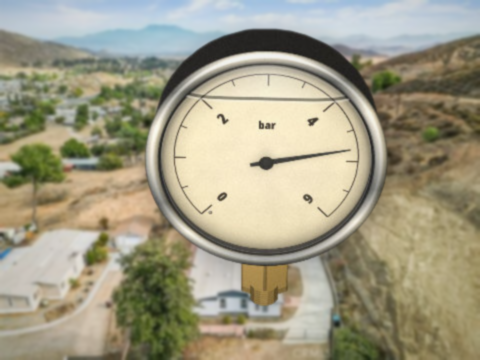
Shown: 4.75
